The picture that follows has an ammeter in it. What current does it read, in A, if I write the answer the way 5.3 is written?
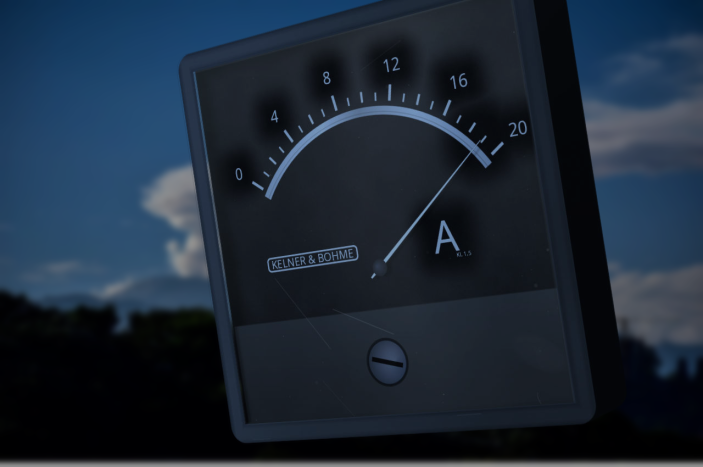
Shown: 19
